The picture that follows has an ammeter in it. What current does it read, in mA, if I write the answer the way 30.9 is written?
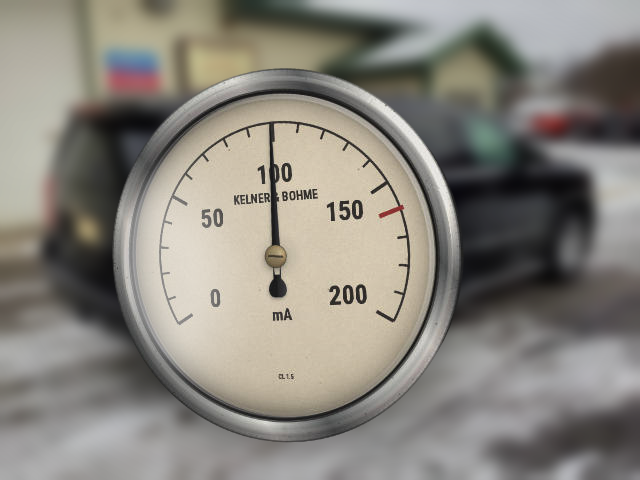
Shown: 100
